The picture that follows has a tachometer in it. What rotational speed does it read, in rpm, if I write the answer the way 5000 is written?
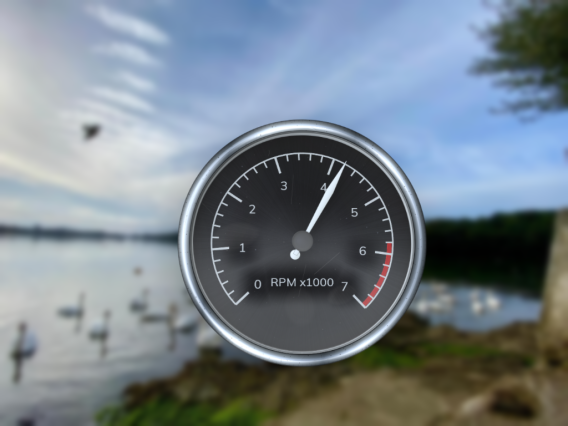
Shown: 4200
